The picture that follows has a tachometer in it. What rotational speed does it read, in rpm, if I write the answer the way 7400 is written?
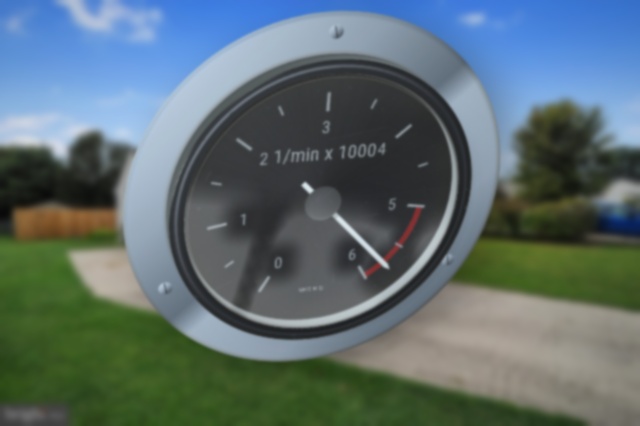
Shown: 5750
